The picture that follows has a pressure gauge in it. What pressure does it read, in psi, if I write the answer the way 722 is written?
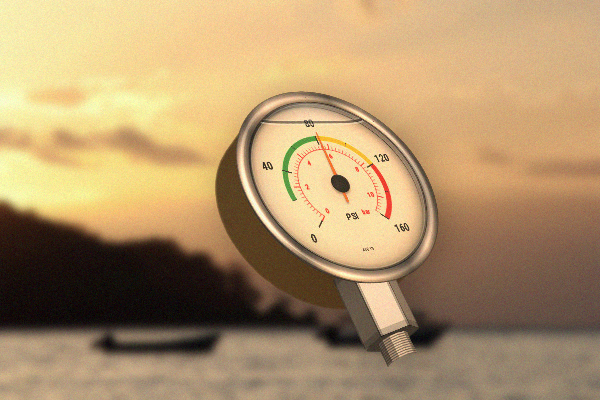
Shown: 80
